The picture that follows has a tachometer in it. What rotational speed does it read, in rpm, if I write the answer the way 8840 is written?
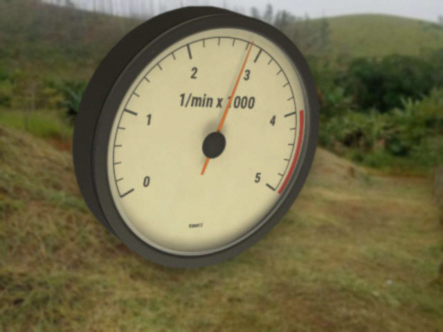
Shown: 2800
